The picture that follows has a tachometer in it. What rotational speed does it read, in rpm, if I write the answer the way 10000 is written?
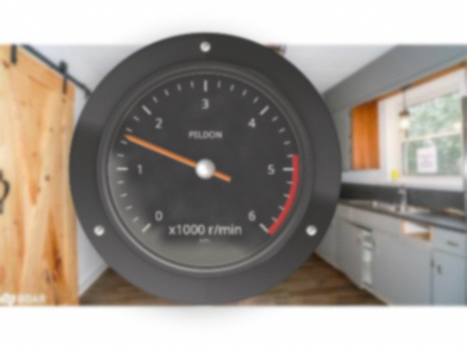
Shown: 1500
